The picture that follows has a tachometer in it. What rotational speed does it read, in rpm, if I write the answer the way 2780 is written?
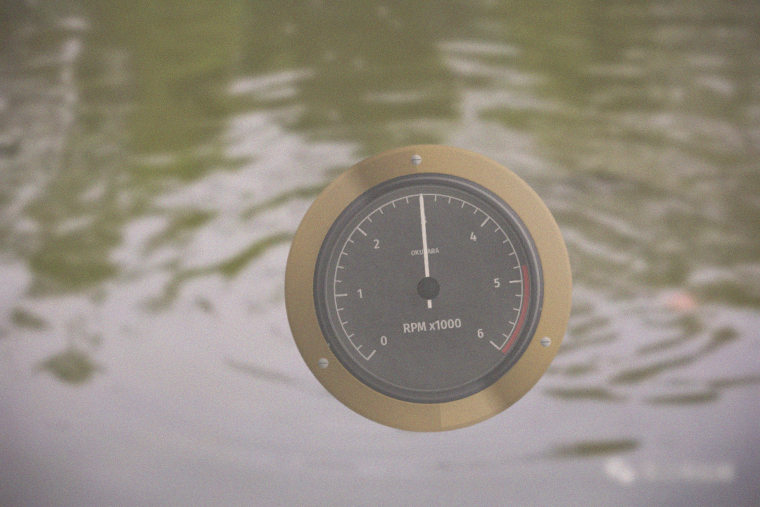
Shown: 3000
